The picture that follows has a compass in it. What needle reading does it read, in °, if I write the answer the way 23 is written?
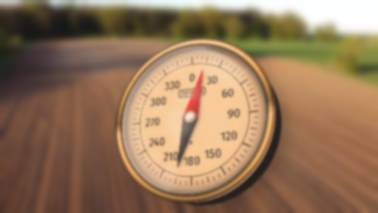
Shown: 15
